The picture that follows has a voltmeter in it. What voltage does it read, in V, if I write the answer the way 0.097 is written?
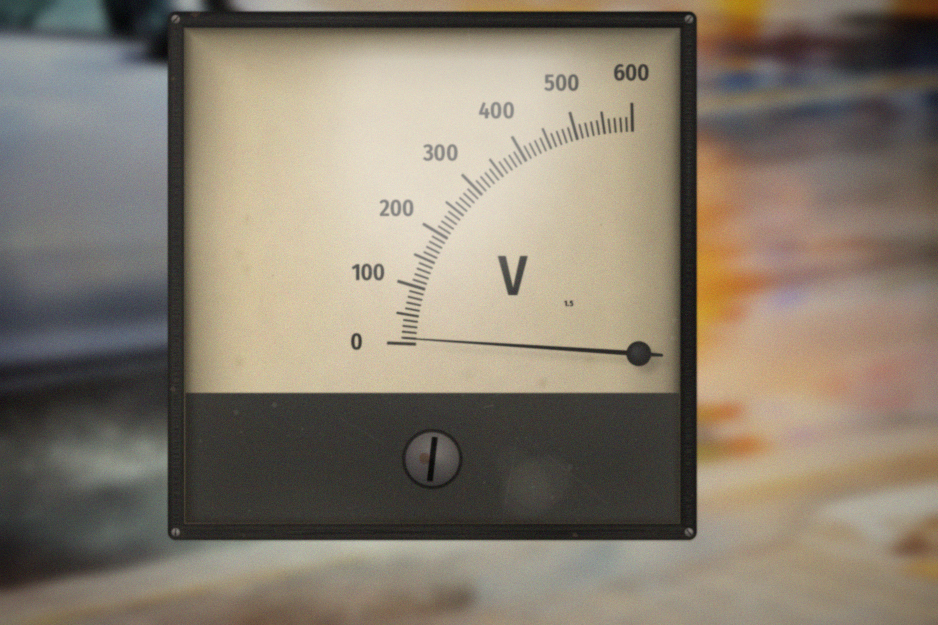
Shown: 10
